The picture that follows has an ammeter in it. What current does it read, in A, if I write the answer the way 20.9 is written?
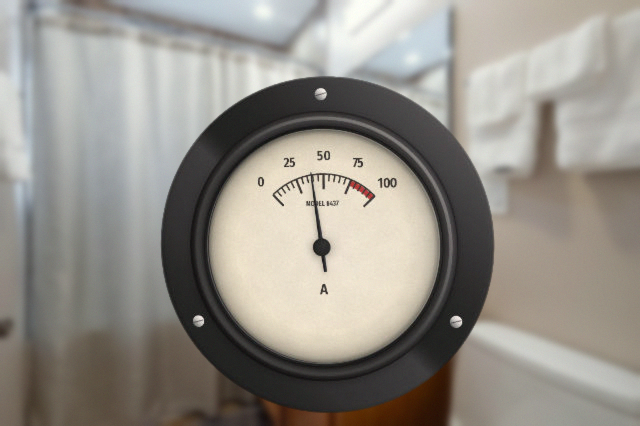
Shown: 40
